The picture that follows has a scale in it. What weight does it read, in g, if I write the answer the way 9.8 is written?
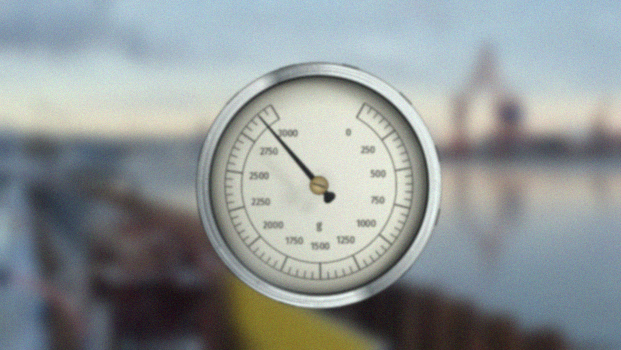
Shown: 2900
